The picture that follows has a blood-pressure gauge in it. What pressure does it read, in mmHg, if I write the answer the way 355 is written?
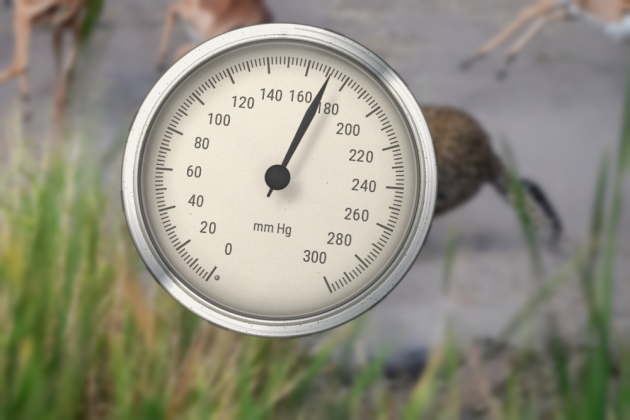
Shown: 172
